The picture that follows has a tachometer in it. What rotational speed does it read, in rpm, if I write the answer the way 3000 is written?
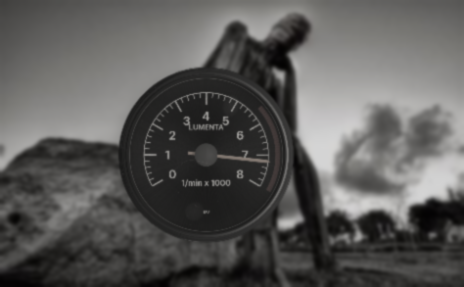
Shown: 7200
